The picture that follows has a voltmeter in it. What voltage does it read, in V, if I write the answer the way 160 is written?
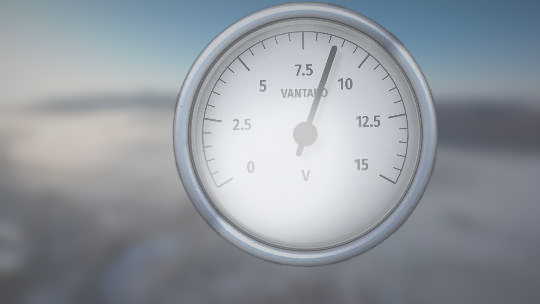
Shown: 8.75
